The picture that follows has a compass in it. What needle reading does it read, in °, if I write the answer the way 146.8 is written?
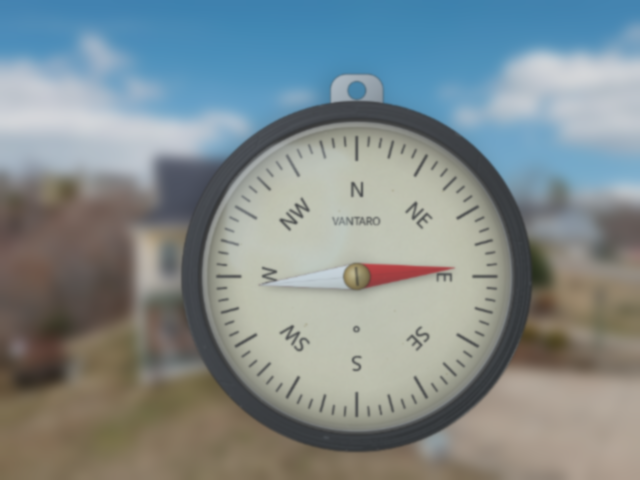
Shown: 85
